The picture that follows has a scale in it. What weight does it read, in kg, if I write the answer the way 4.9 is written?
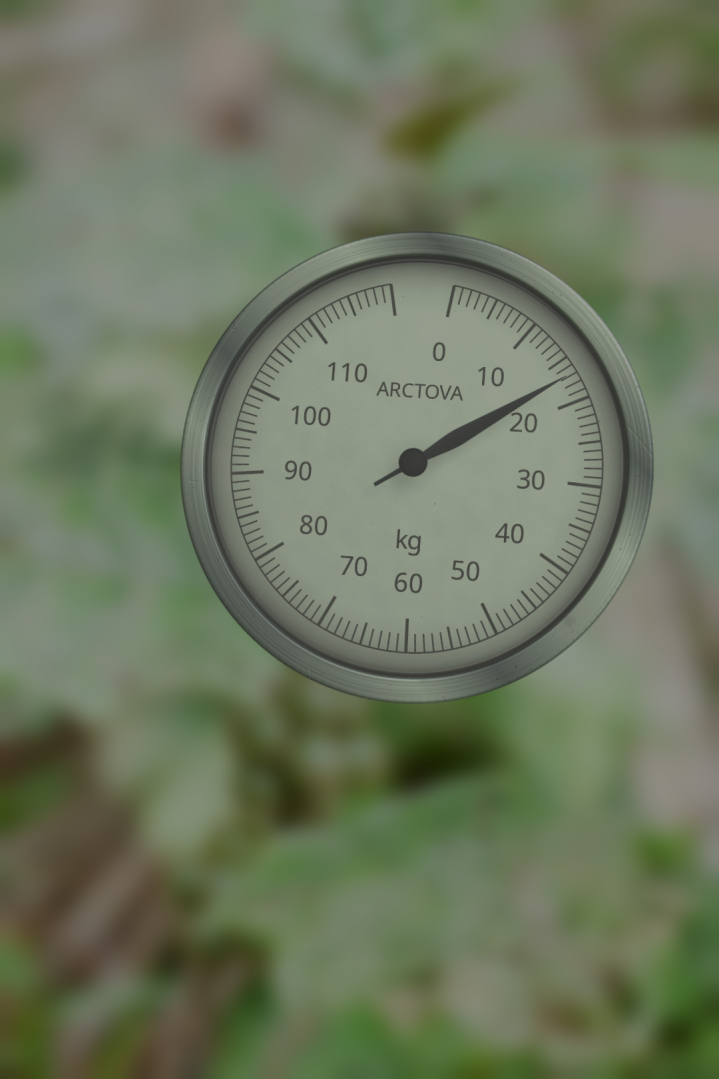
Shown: 17
